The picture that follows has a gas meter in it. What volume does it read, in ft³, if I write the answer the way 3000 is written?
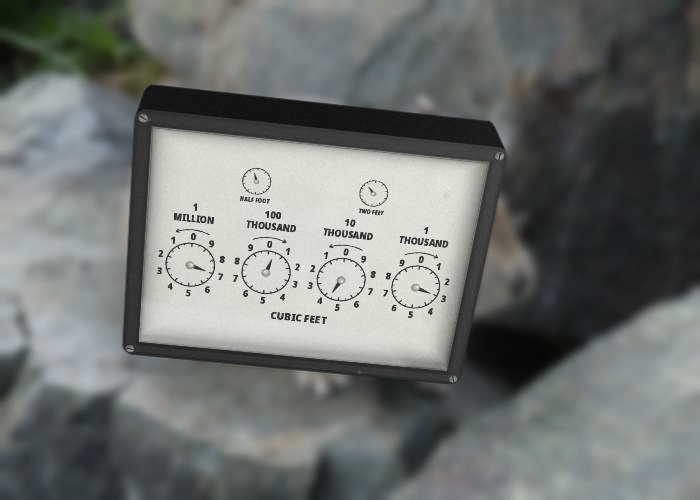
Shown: 704300
